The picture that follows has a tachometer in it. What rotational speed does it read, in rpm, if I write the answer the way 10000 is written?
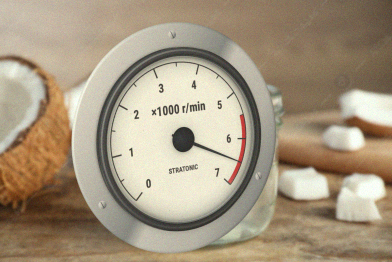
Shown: 6500
